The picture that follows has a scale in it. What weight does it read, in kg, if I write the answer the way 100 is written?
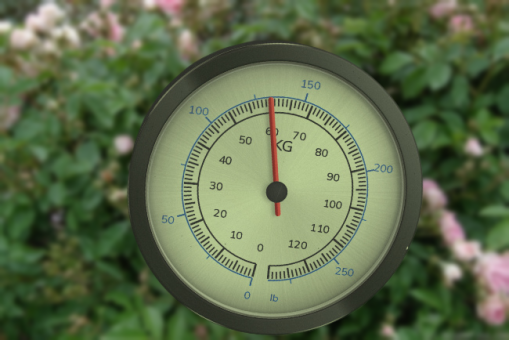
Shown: 60
